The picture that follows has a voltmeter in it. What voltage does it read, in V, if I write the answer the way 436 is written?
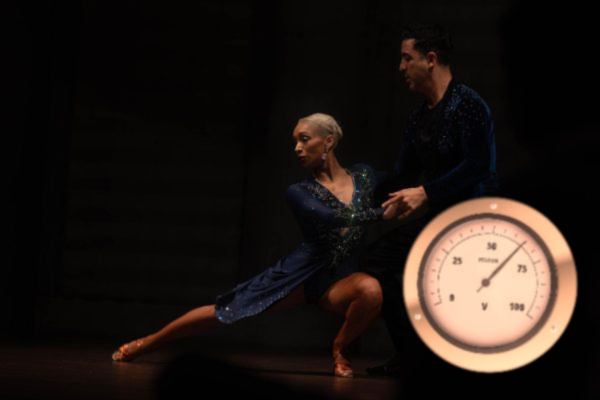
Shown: 65
